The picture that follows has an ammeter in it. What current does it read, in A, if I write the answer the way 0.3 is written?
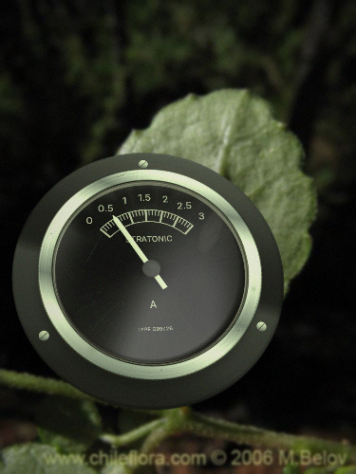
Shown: 0.5
